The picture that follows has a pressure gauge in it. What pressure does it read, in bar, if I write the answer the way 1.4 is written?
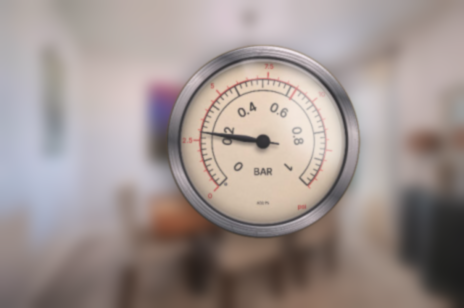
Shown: 0.2
